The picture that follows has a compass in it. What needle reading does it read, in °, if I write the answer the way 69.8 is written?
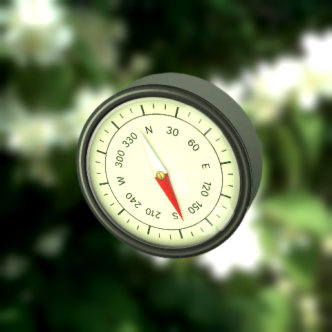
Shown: 170
